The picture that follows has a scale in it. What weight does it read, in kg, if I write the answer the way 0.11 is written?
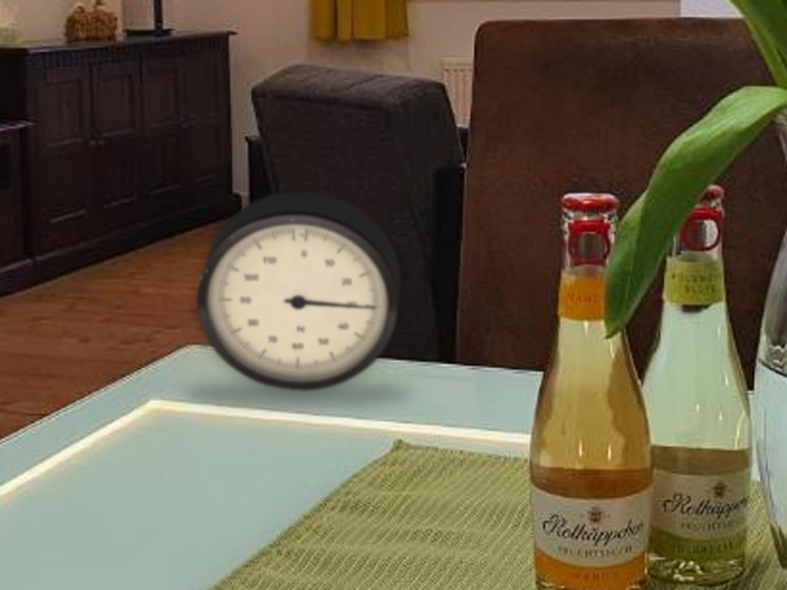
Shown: 30
